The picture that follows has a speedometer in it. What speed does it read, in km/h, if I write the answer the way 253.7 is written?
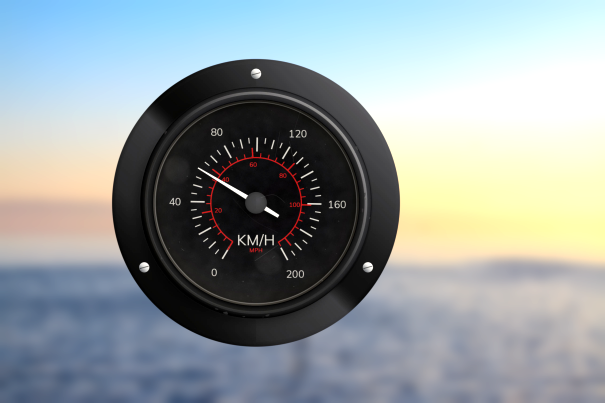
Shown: 60
